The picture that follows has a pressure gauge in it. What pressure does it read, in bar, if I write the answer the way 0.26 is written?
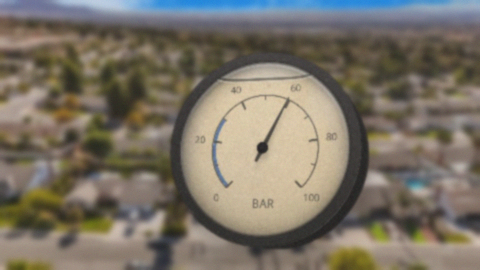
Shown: 60
